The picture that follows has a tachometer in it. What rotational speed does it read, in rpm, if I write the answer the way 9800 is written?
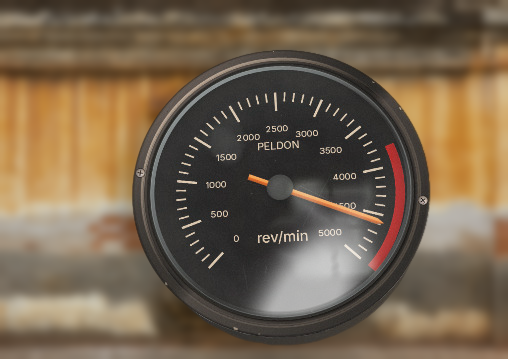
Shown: 4600
